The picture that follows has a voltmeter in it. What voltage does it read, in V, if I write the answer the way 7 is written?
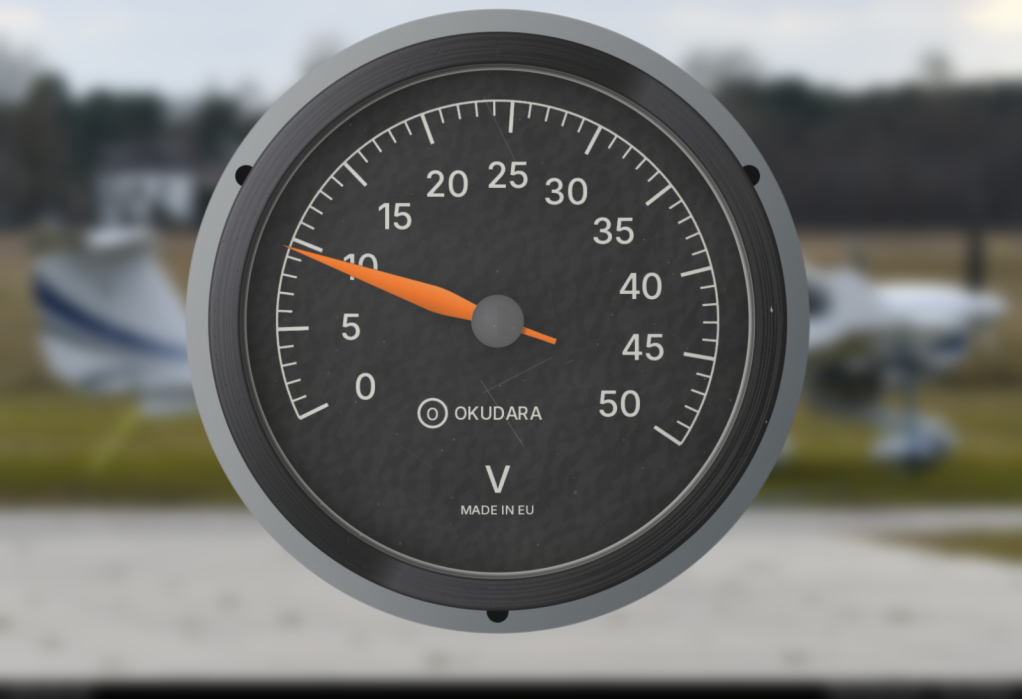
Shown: 9.5
